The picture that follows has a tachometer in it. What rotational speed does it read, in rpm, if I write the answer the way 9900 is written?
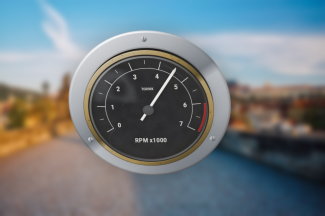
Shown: 4500
